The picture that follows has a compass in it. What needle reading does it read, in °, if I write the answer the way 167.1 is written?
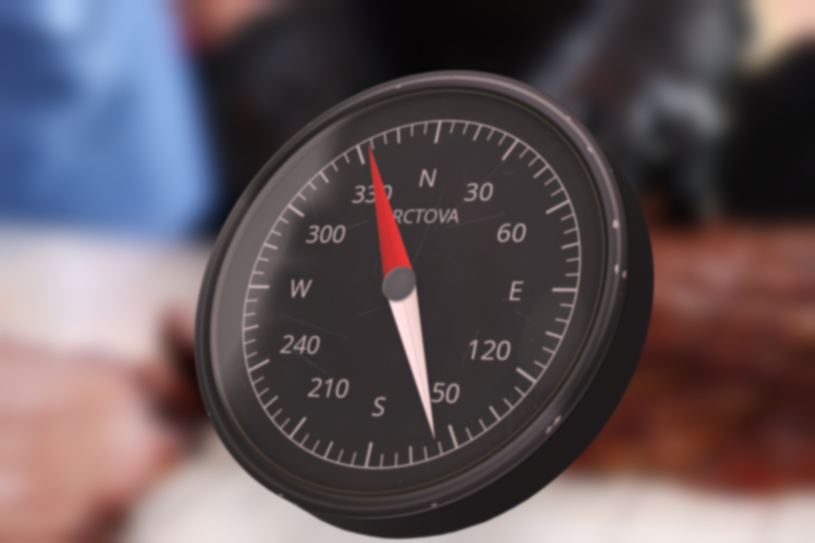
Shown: 335
